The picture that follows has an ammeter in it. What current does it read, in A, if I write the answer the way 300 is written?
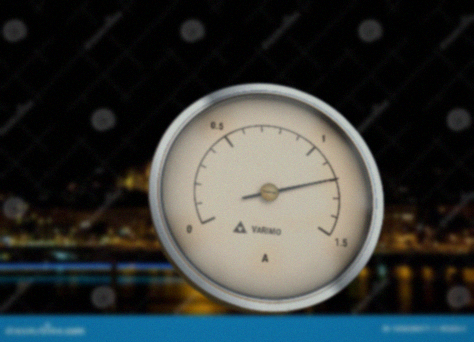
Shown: 1.2
